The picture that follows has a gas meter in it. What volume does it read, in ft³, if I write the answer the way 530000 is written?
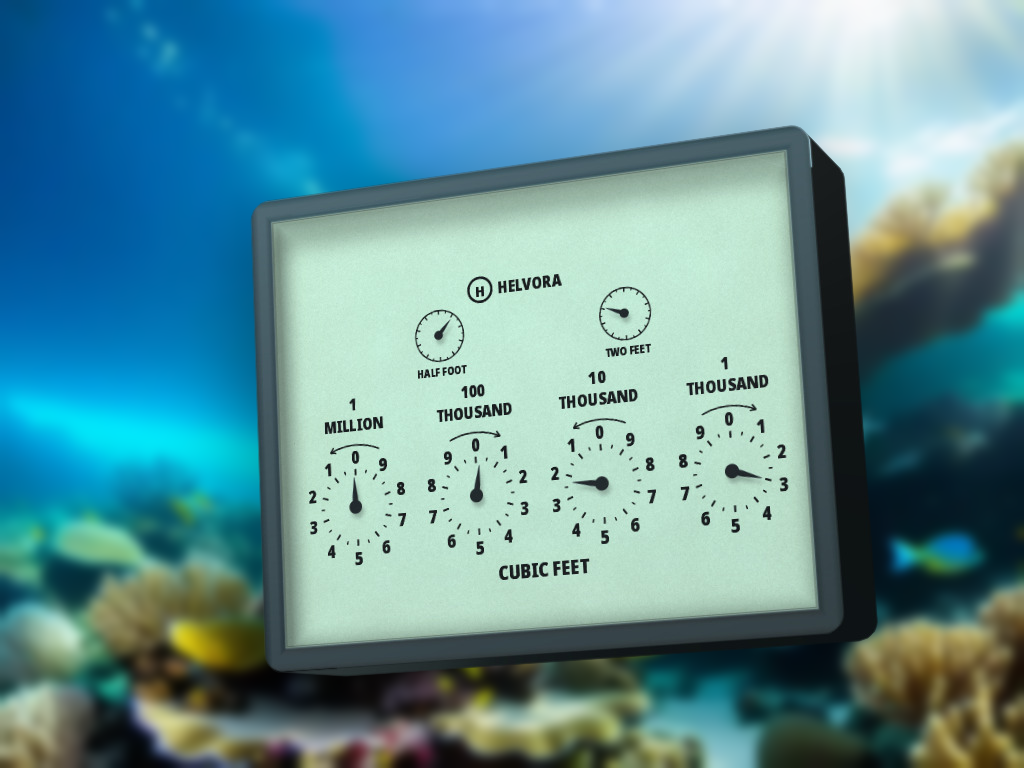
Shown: 2300
